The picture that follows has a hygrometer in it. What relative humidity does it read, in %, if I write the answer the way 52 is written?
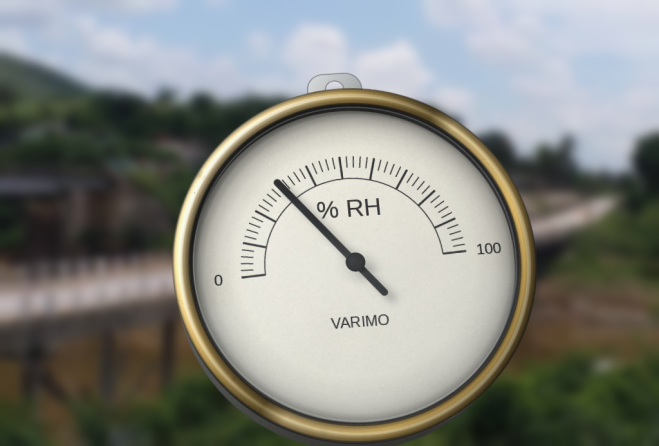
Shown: 30
